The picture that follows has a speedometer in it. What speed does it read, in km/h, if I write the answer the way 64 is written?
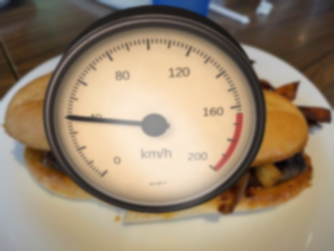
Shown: 40
